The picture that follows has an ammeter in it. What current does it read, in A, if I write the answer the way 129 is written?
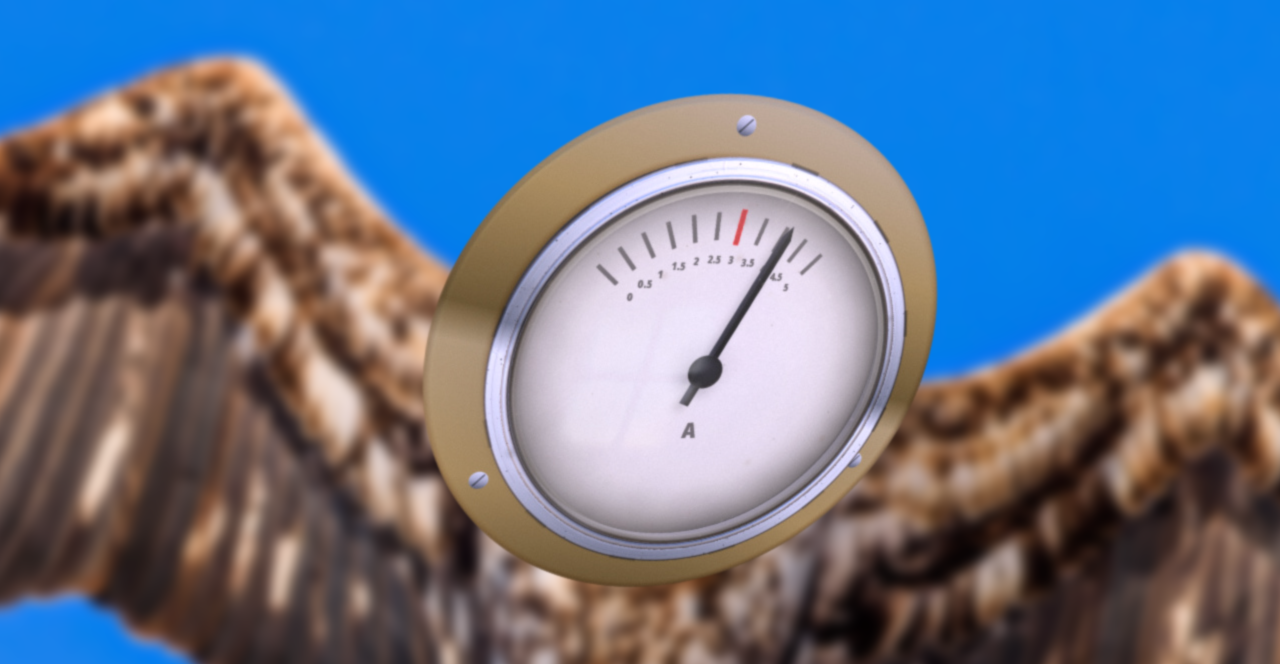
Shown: 4
